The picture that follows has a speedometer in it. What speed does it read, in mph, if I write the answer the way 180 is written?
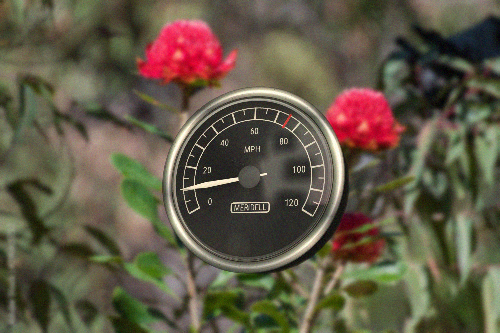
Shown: 10
